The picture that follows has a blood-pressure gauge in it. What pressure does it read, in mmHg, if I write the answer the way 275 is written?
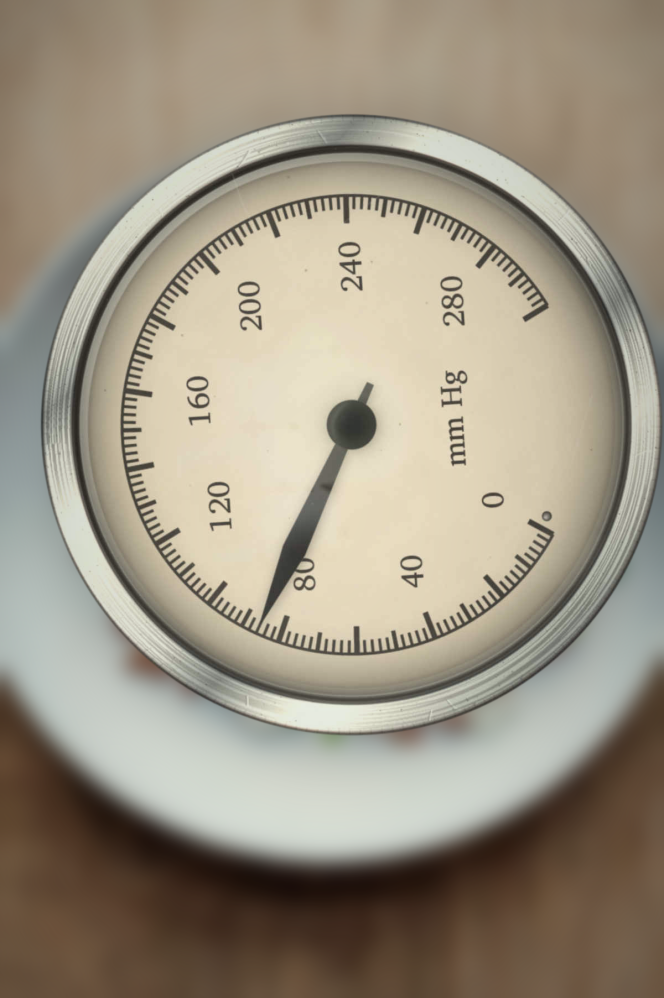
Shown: 86
